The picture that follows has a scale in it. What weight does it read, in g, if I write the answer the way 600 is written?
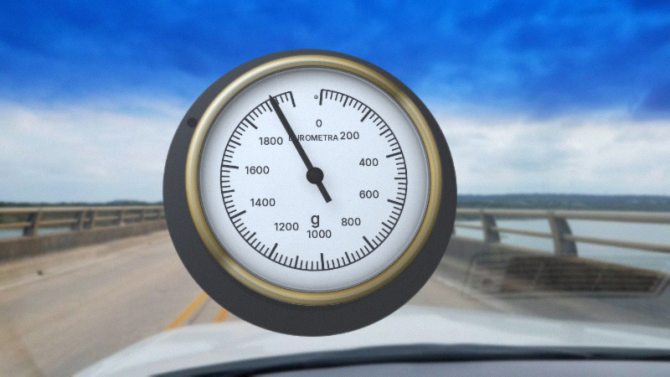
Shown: 1920
